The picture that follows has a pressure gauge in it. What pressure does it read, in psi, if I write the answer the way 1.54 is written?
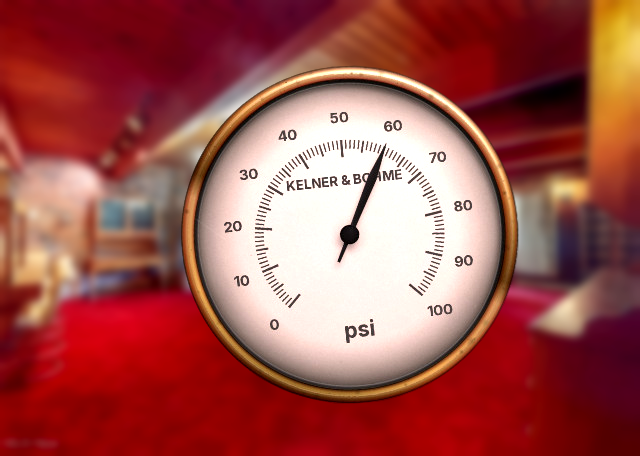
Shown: 60
